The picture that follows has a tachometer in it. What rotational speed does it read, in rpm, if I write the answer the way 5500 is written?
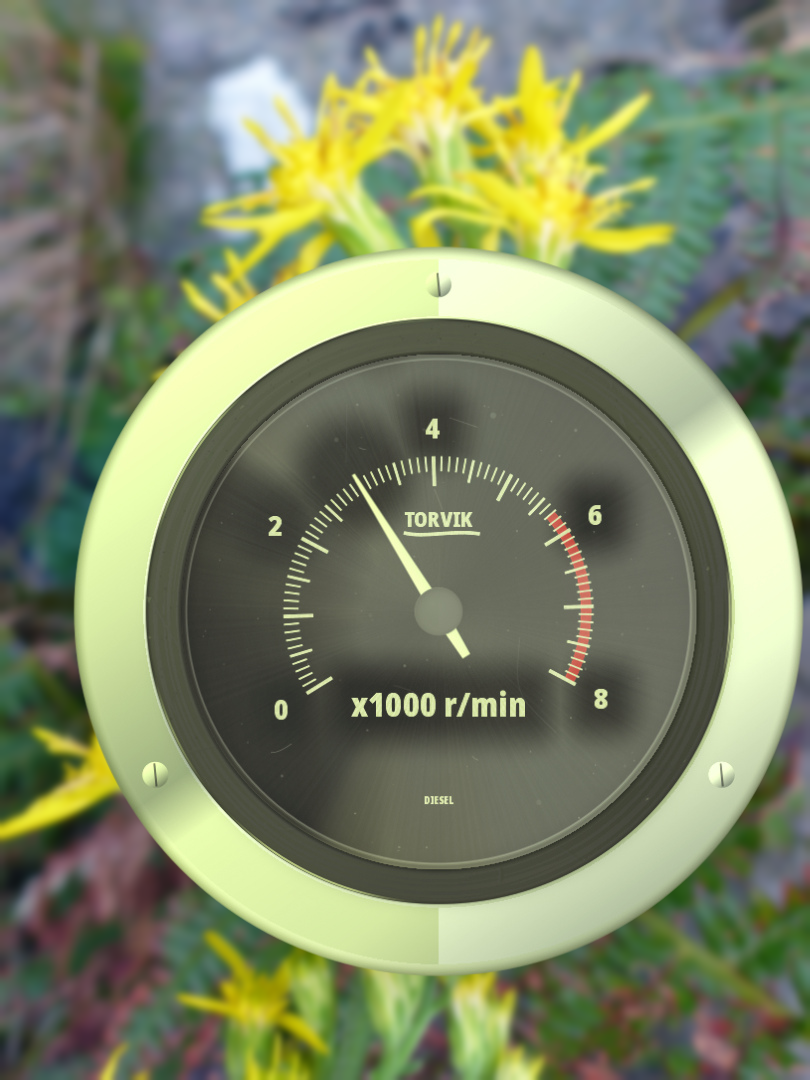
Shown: 3000
